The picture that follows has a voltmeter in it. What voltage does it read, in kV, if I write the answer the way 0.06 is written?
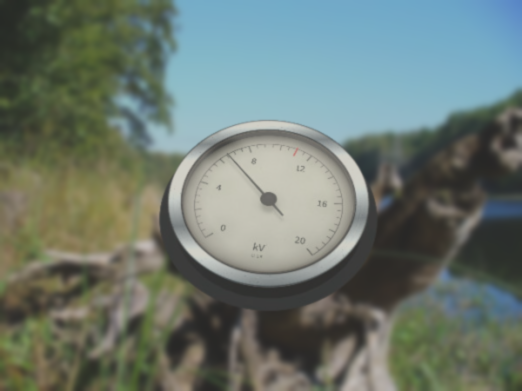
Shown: 6.5
